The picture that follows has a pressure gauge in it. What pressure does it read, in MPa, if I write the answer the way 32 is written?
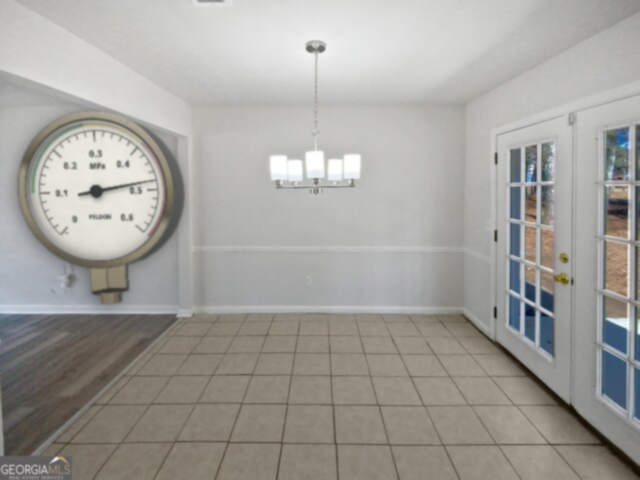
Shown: 0.48
